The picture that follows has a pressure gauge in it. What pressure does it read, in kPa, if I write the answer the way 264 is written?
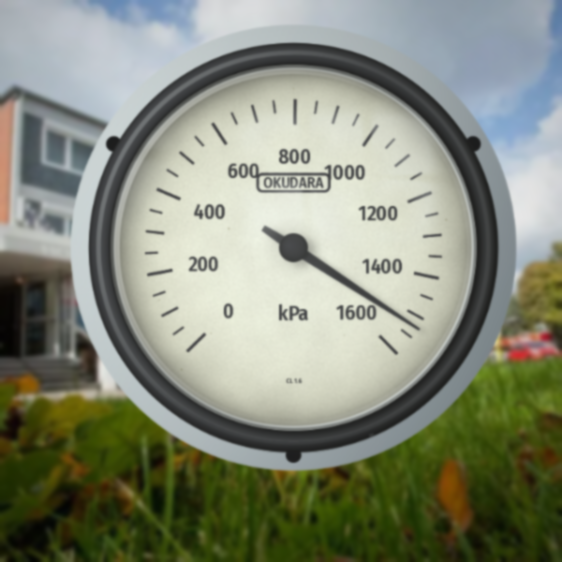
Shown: 1525
